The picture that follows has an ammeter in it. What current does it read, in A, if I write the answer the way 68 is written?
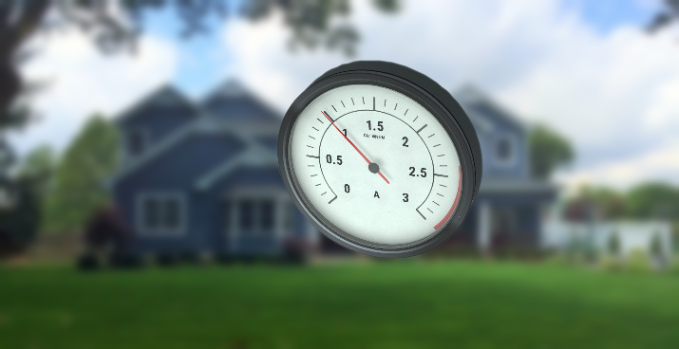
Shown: 1
